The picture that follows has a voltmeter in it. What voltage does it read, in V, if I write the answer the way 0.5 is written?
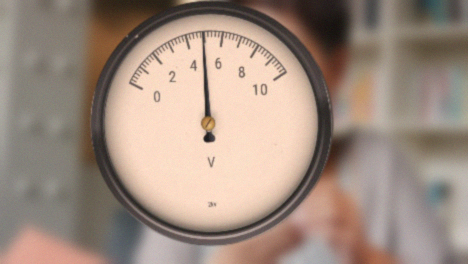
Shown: 5
